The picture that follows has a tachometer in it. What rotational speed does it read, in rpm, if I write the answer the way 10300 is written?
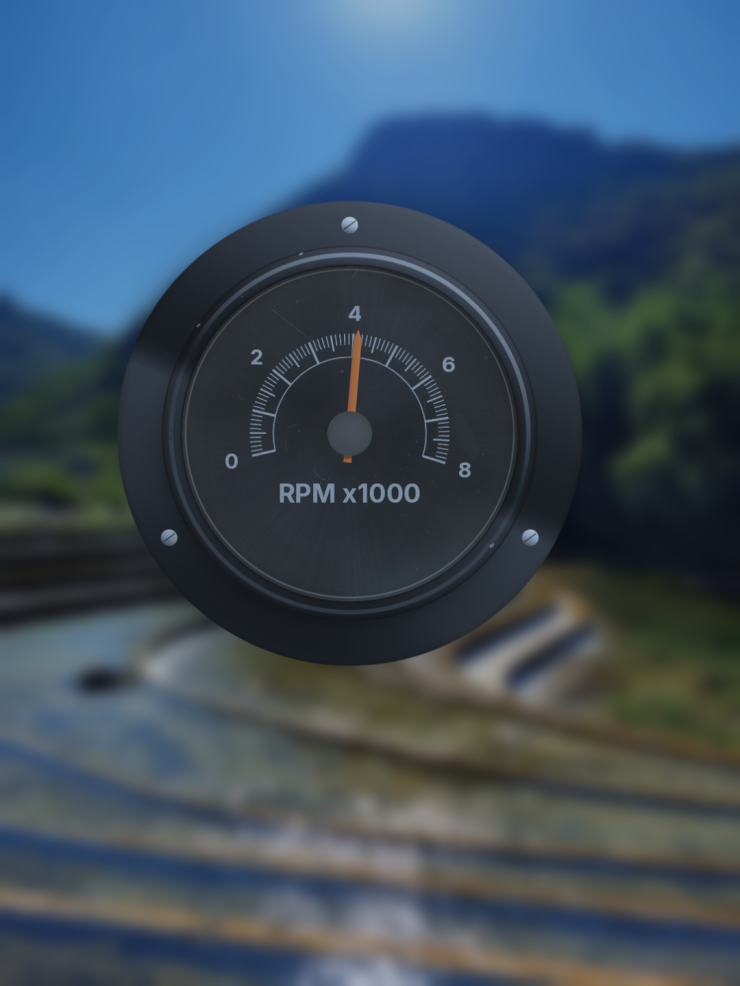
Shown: 4100
